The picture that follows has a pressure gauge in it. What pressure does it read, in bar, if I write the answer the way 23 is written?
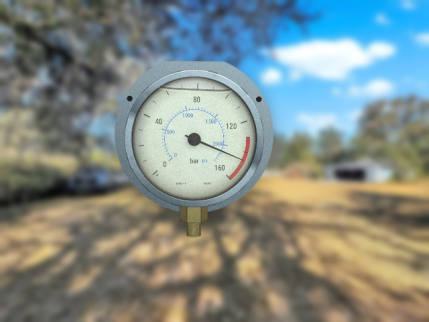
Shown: 145
